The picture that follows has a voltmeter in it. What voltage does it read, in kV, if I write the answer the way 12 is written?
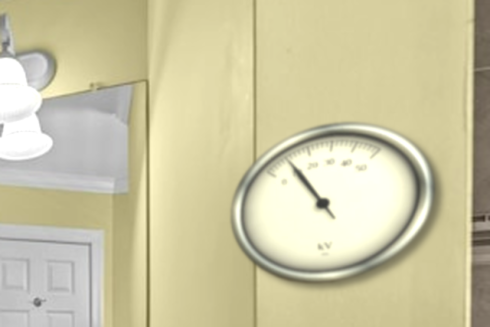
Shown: 10
